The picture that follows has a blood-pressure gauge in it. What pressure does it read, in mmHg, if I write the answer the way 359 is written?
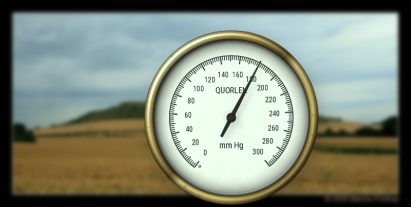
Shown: 180
